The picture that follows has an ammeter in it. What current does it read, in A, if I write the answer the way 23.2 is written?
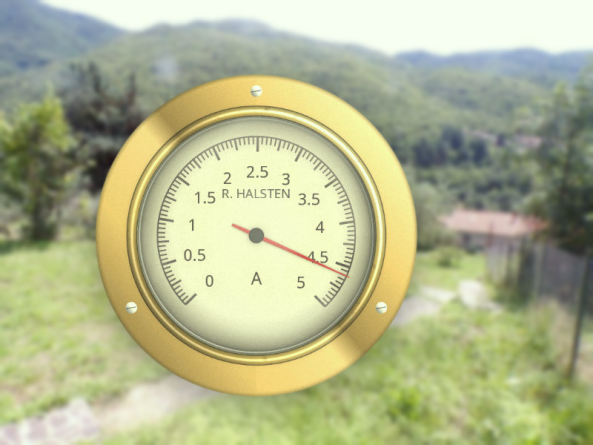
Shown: 4.6
